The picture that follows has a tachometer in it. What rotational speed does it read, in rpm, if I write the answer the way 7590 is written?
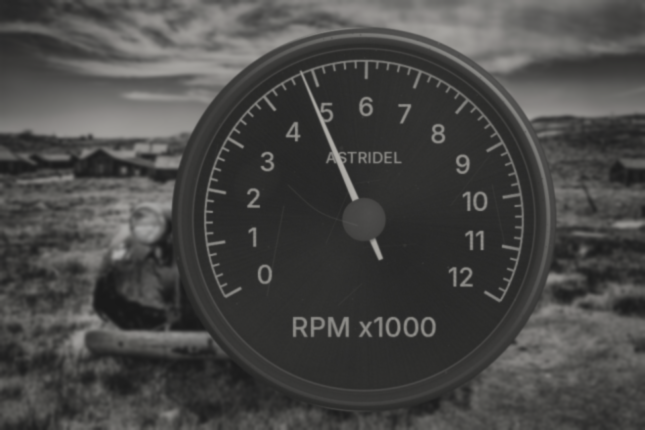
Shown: 4800
